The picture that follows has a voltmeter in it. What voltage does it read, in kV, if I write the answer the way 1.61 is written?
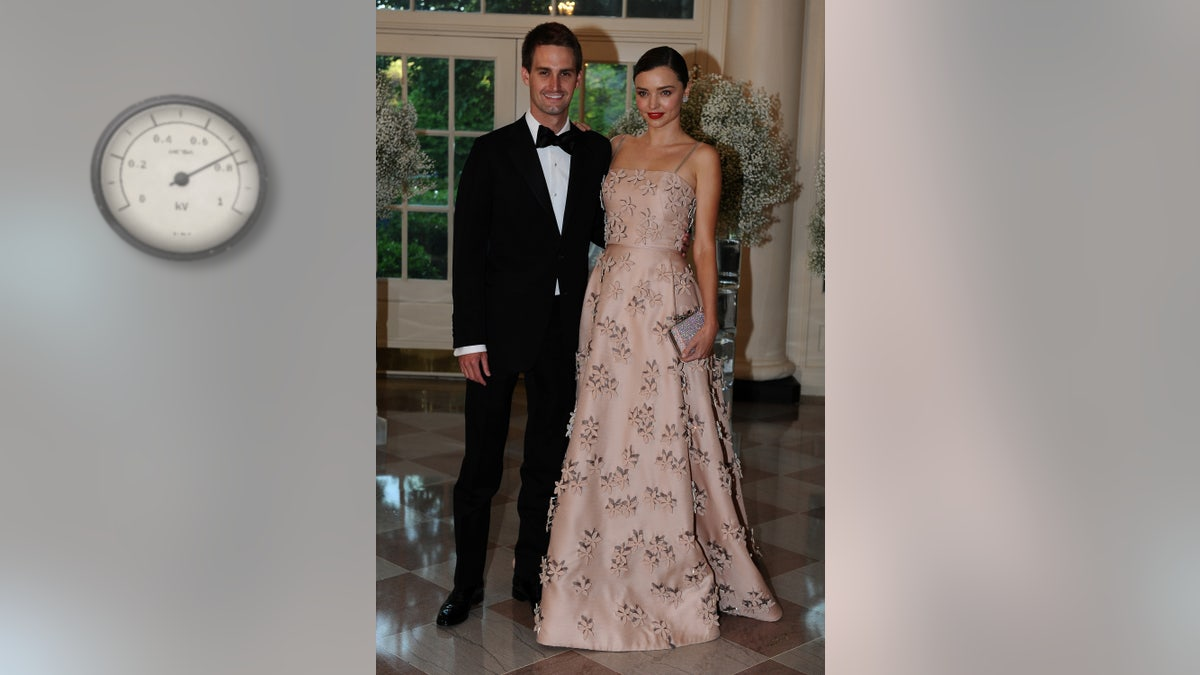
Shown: 0.75
